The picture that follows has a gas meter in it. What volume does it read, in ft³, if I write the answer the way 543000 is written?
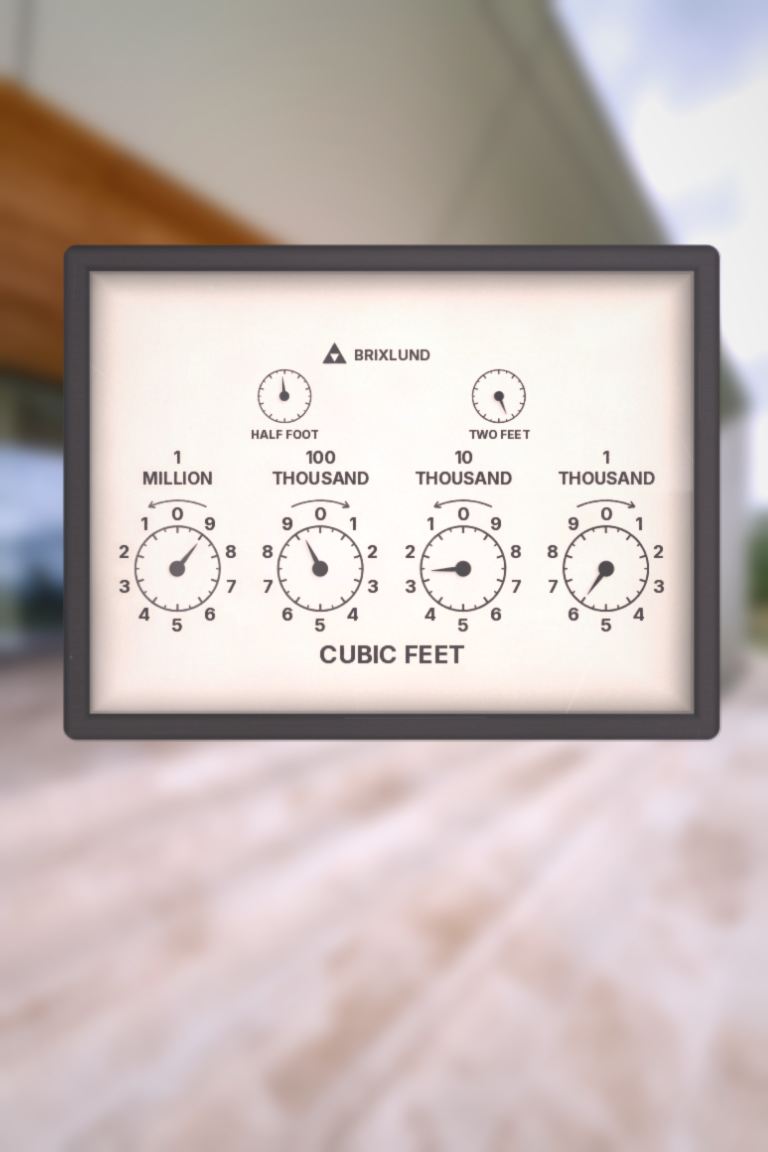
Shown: 892600
